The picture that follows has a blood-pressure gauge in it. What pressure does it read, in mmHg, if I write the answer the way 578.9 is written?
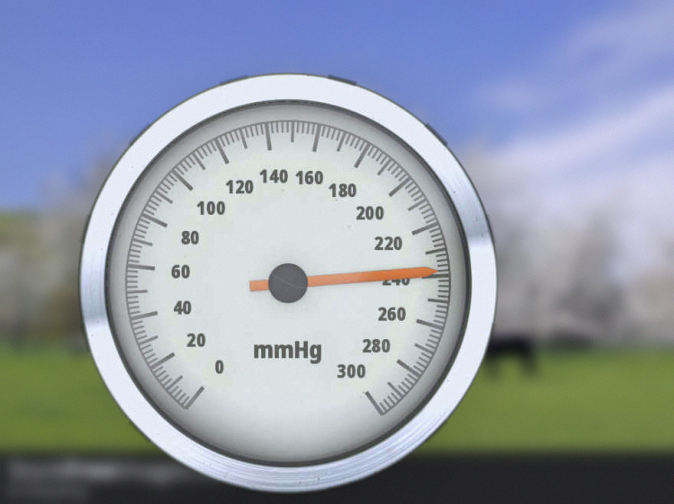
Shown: 238
